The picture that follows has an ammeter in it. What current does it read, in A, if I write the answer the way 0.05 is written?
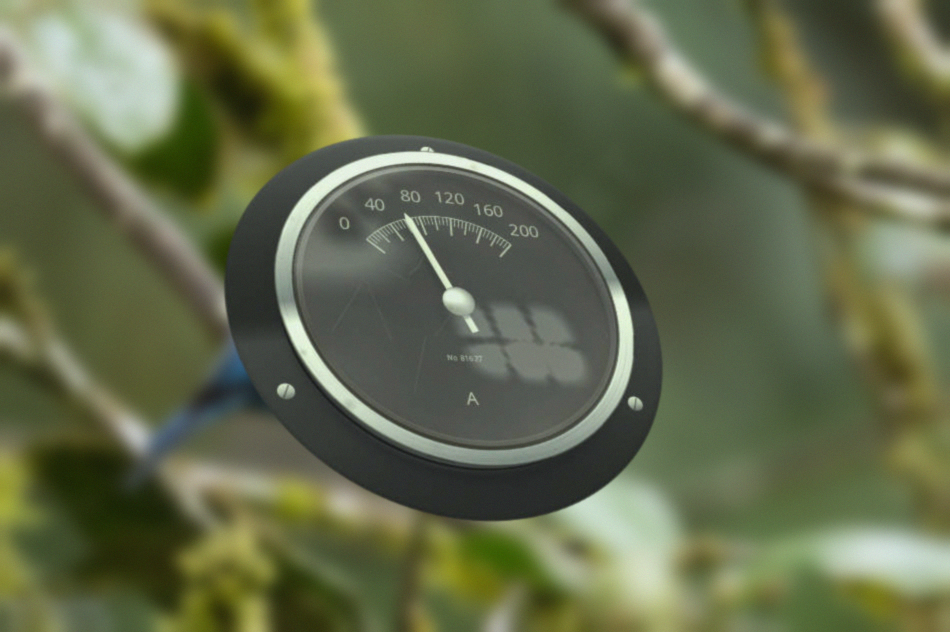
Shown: 60
